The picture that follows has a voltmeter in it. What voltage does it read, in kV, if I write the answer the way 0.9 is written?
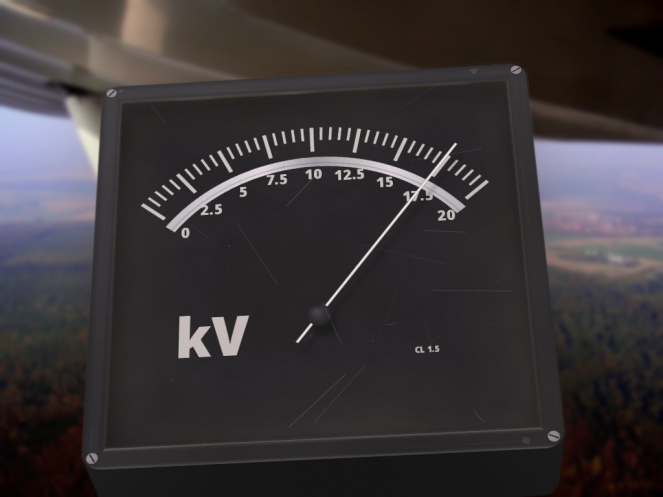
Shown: 17.5
